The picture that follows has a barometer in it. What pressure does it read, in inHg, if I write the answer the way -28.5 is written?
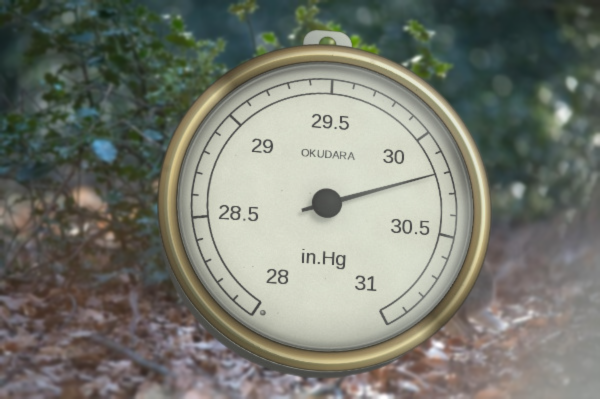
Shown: 30.2
